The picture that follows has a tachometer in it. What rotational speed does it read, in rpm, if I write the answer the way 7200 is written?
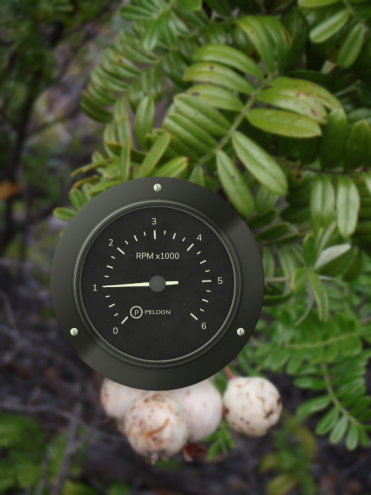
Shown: 1000
